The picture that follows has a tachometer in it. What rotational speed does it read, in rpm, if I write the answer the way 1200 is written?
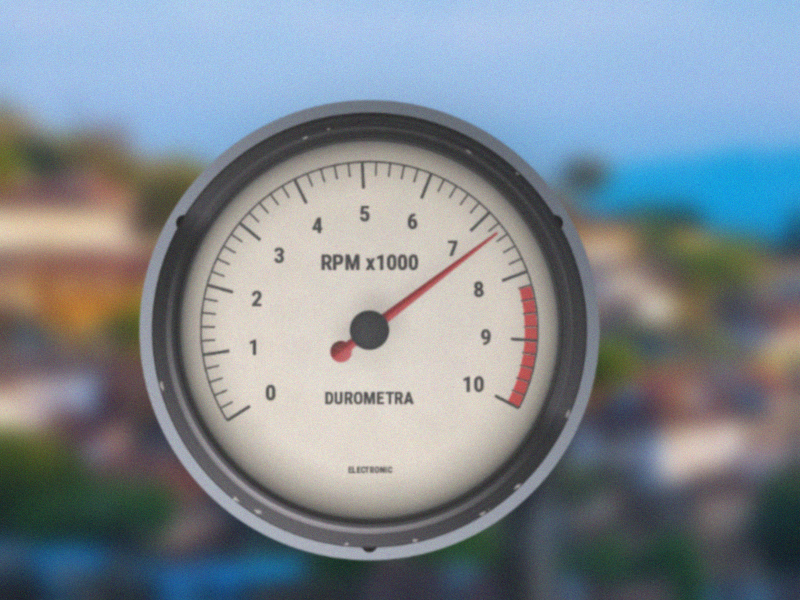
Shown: 7300
